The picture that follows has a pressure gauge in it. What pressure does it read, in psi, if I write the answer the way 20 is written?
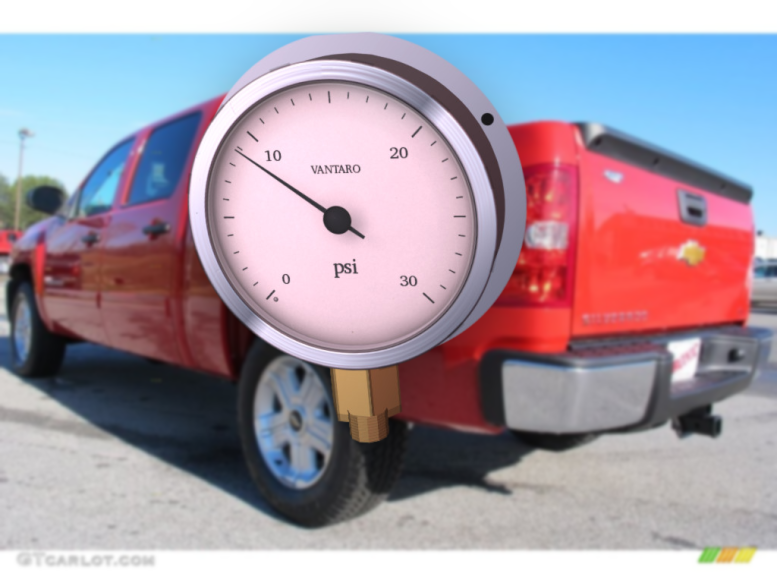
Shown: 9
